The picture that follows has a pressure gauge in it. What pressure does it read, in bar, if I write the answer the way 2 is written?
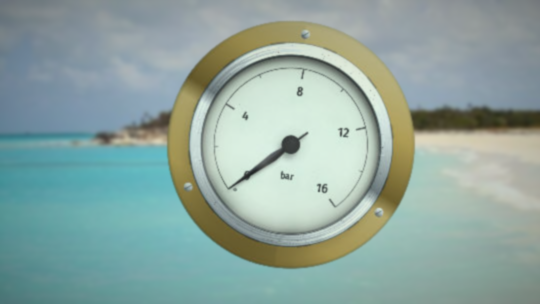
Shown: 0
